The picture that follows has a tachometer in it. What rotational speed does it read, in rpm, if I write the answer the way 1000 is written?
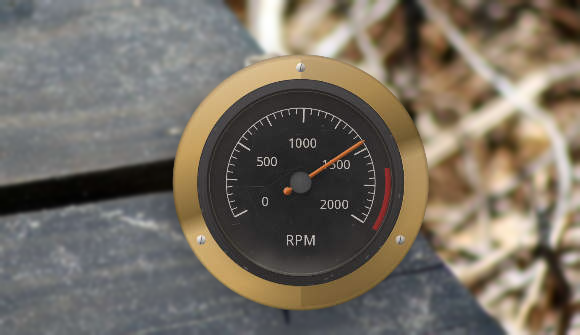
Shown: 1450
